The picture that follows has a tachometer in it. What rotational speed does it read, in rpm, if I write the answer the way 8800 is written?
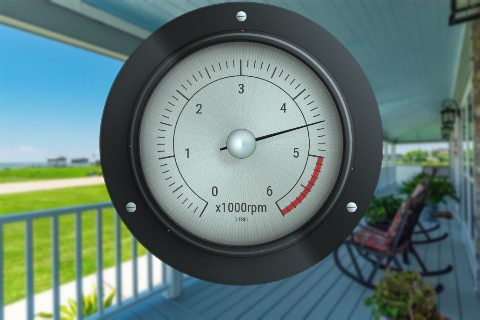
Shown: 4500
